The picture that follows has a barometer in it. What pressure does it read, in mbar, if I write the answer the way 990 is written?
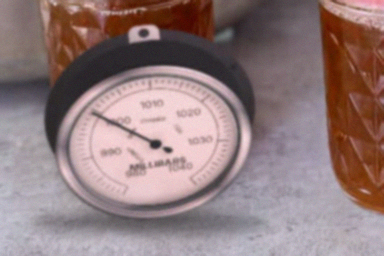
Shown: 1000
